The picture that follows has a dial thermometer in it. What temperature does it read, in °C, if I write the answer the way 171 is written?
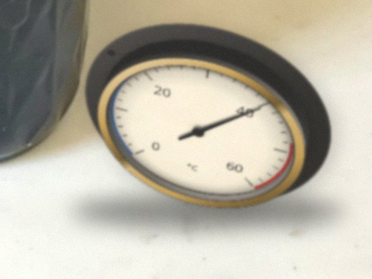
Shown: 40
